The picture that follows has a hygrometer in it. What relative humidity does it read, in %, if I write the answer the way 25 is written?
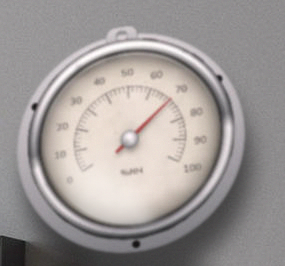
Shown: 70
